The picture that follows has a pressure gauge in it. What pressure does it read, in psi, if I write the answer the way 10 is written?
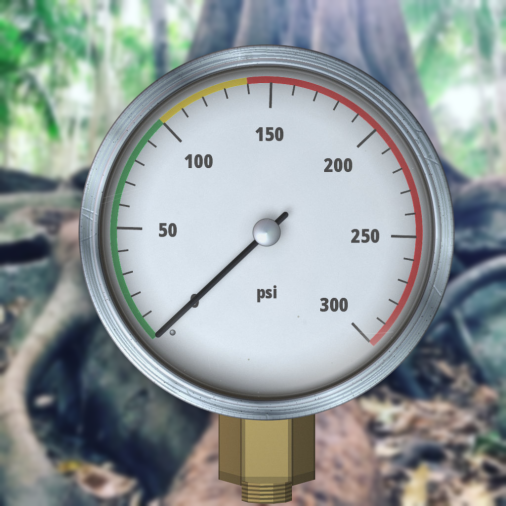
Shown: 0
